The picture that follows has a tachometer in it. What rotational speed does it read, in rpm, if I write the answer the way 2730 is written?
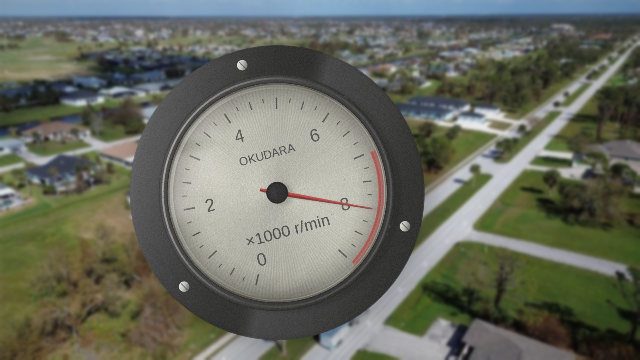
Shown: 8000
